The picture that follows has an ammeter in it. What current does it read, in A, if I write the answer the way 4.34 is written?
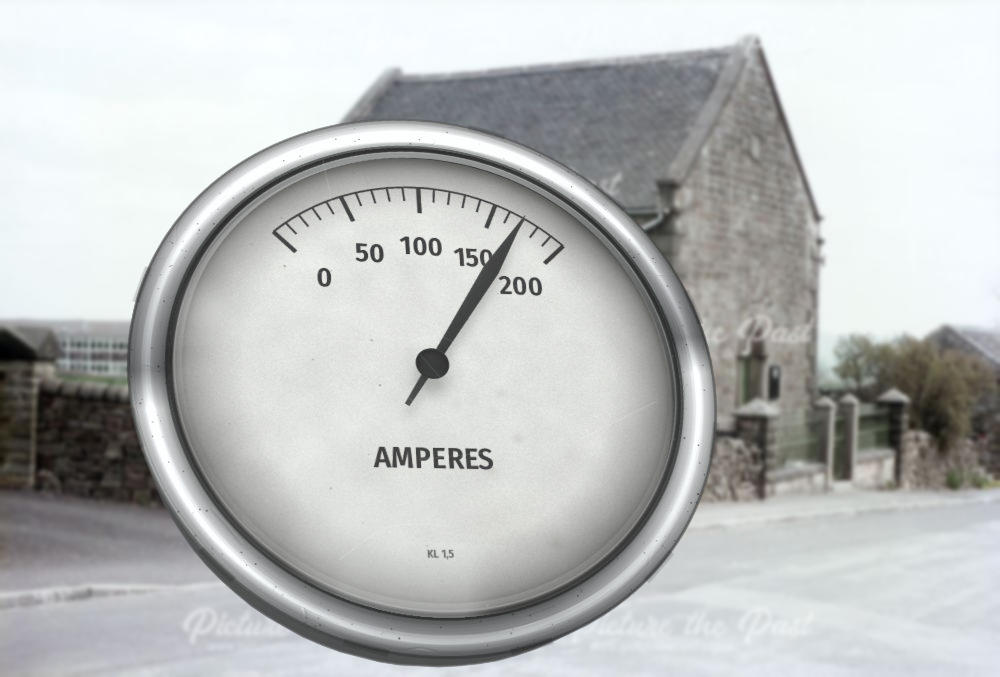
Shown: 170
